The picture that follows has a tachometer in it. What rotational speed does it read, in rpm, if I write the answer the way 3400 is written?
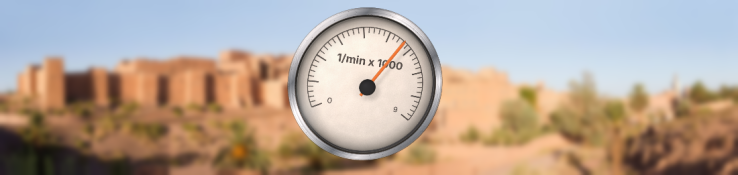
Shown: 5600
